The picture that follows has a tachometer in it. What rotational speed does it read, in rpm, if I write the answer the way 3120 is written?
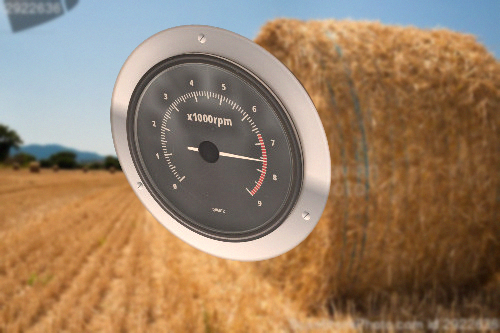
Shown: 7500
